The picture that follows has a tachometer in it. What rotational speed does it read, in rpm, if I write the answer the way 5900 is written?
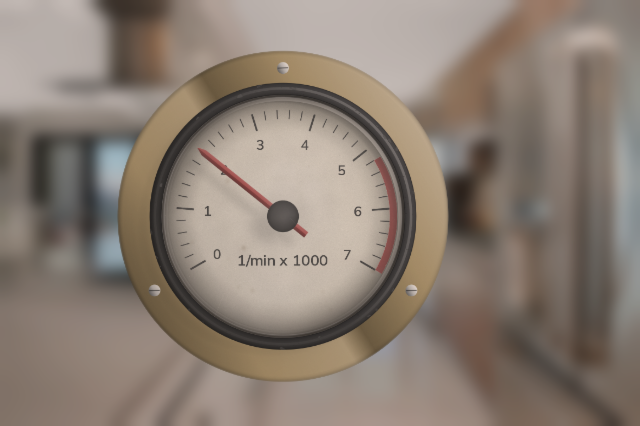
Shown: 2000
